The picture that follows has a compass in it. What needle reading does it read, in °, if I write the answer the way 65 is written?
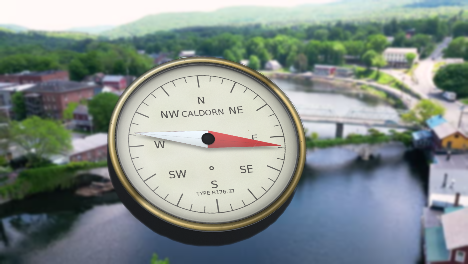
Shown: 100
